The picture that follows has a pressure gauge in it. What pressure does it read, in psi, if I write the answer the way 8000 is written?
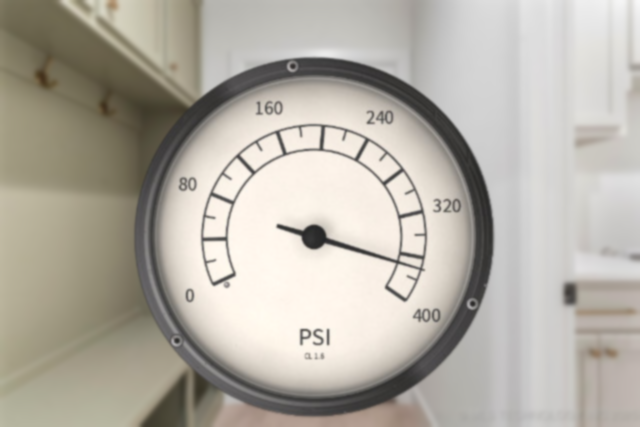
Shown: 370
